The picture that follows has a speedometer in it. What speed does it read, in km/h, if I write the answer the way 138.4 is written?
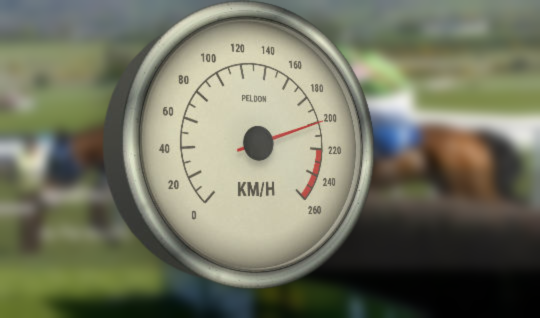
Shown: 200
